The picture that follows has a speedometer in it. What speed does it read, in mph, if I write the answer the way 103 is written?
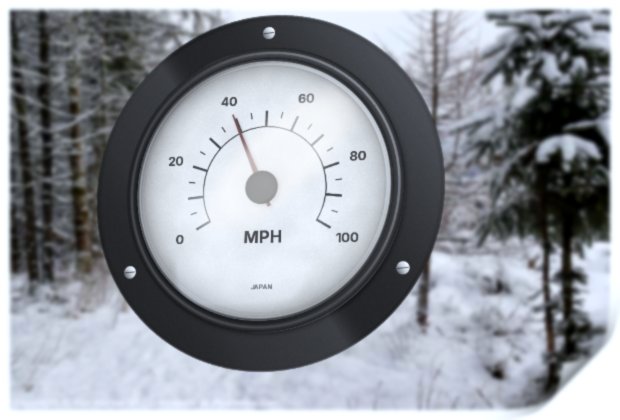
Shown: 40
